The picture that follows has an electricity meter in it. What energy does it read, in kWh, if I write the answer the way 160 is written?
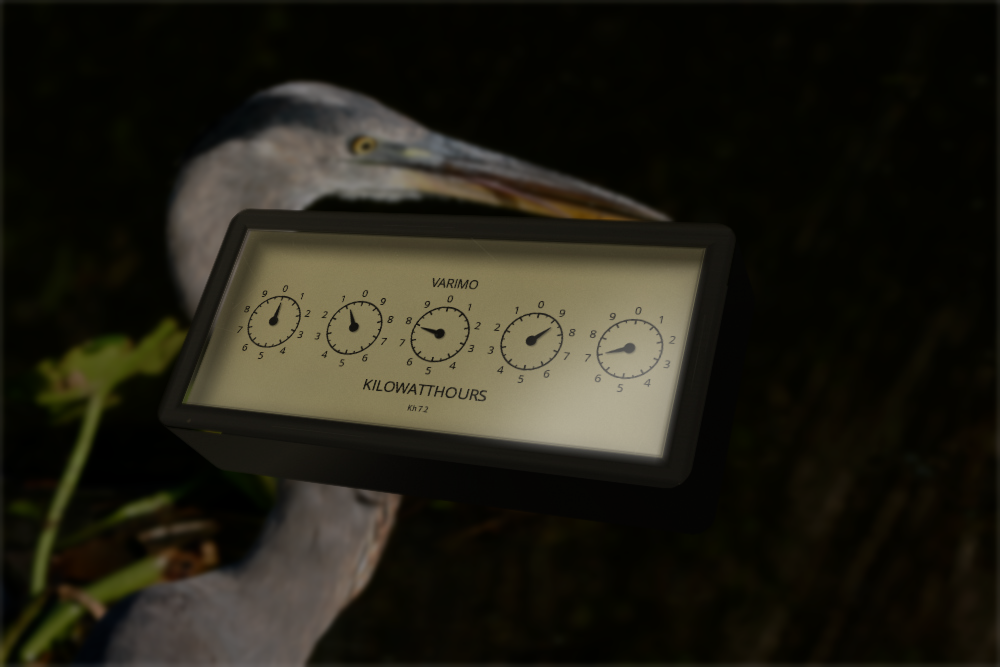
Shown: 787
